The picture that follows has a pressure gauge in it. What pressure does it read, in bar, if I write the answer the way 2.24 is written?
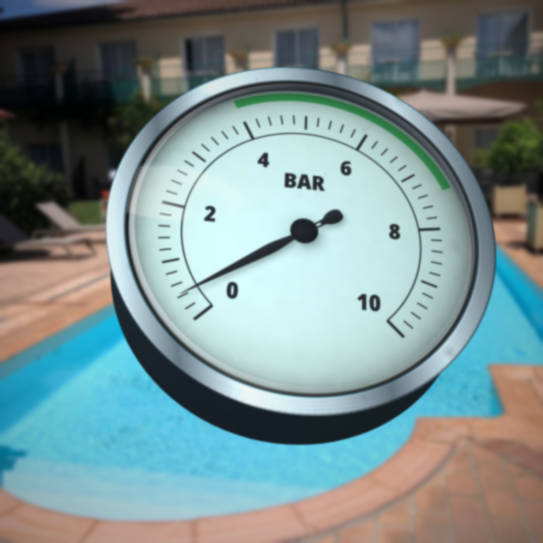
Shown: 0.4
